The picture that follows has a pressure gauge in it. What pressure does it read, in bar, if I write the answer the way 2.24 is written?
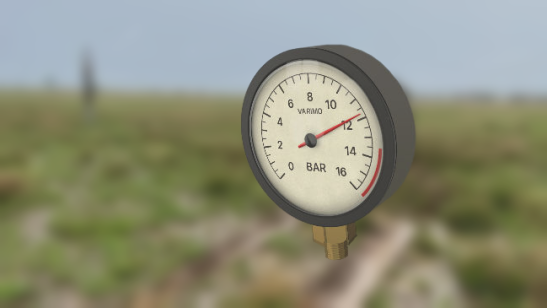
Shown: 11.75
